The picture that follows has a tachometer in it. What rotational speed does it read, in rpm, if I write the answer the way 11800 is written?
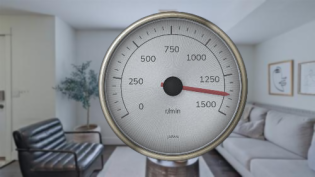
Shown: 1375
